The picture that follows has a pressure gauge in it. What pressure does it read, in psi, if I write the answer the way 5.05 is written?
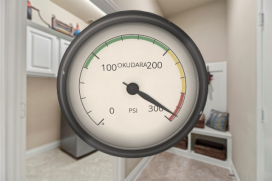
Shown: 290
